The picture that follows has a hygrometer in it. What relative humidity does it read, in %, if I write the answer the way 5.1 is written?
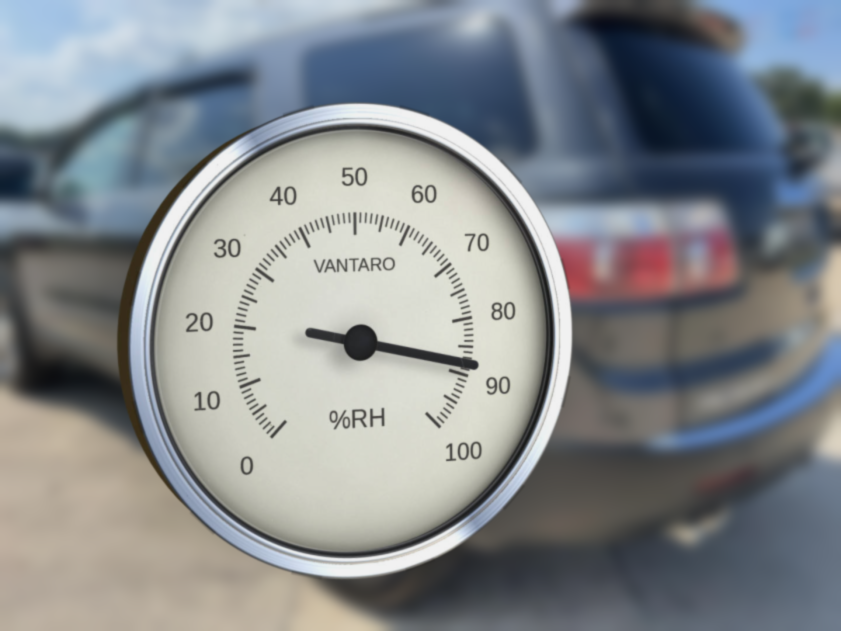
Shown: 88
